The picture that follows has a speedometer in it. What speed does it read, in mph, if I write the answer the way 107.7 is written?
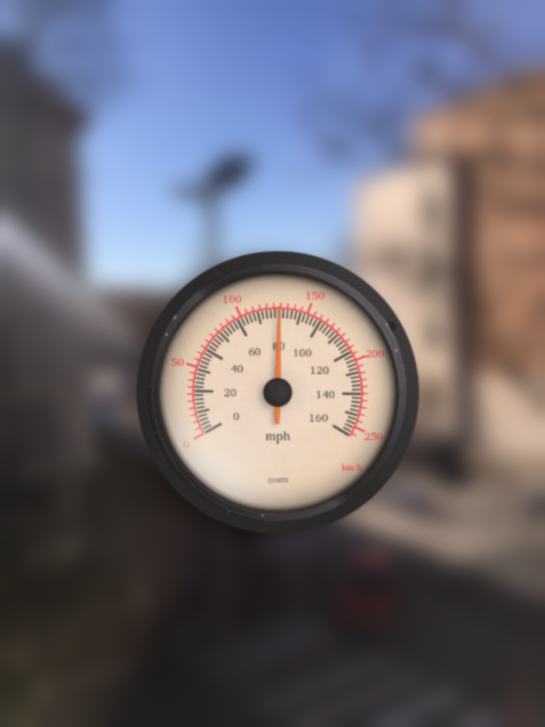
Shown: 80
